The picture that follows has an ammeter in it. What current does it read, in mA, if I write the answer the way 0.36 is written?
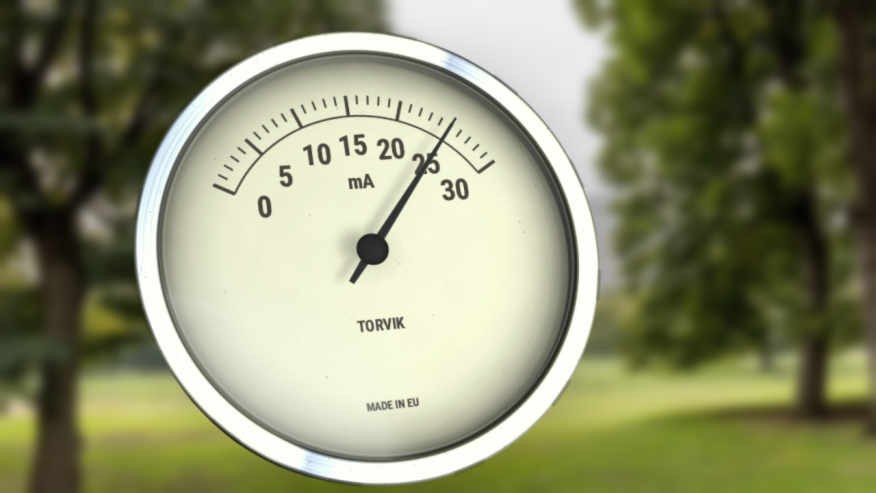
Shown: 25
